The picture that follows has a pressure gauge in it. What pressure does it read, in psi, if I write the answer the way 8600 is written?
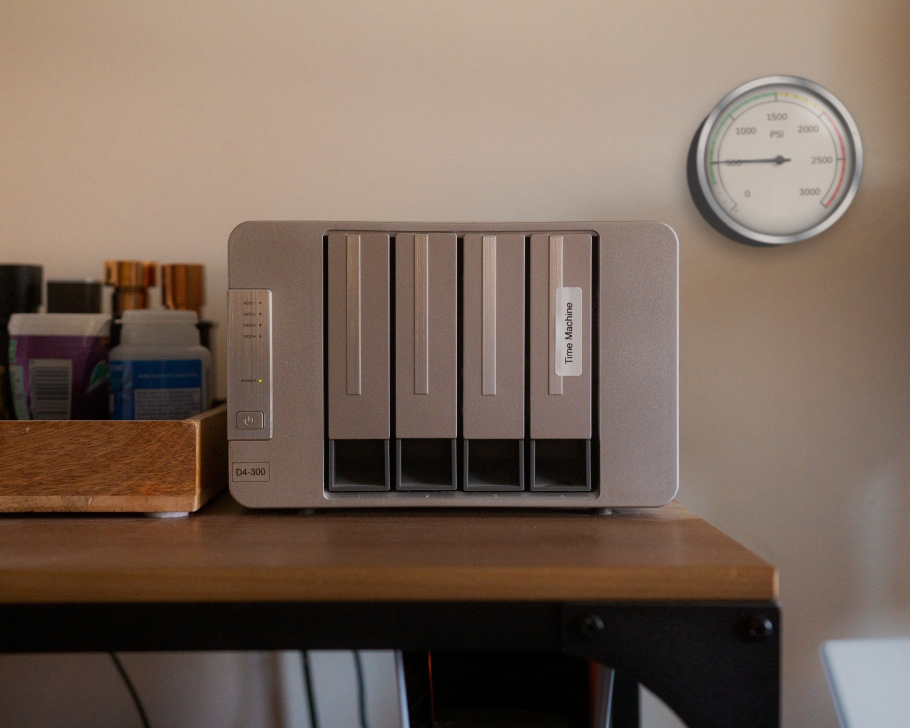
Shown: 500
